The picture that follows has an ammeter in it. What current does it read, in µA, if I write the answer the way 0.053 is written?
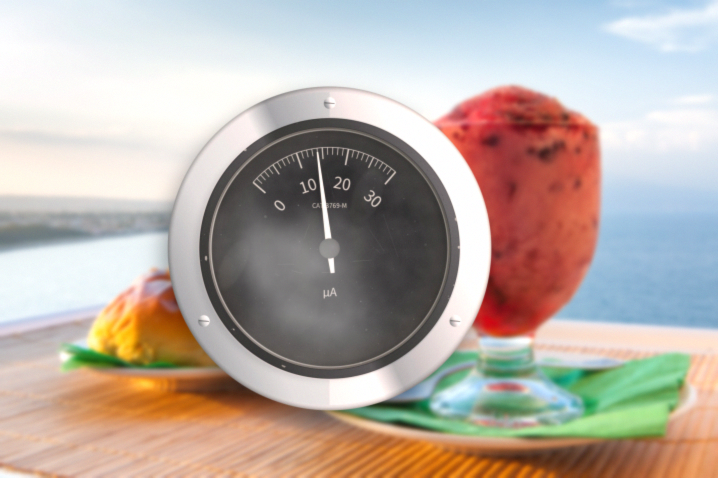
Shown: 14
